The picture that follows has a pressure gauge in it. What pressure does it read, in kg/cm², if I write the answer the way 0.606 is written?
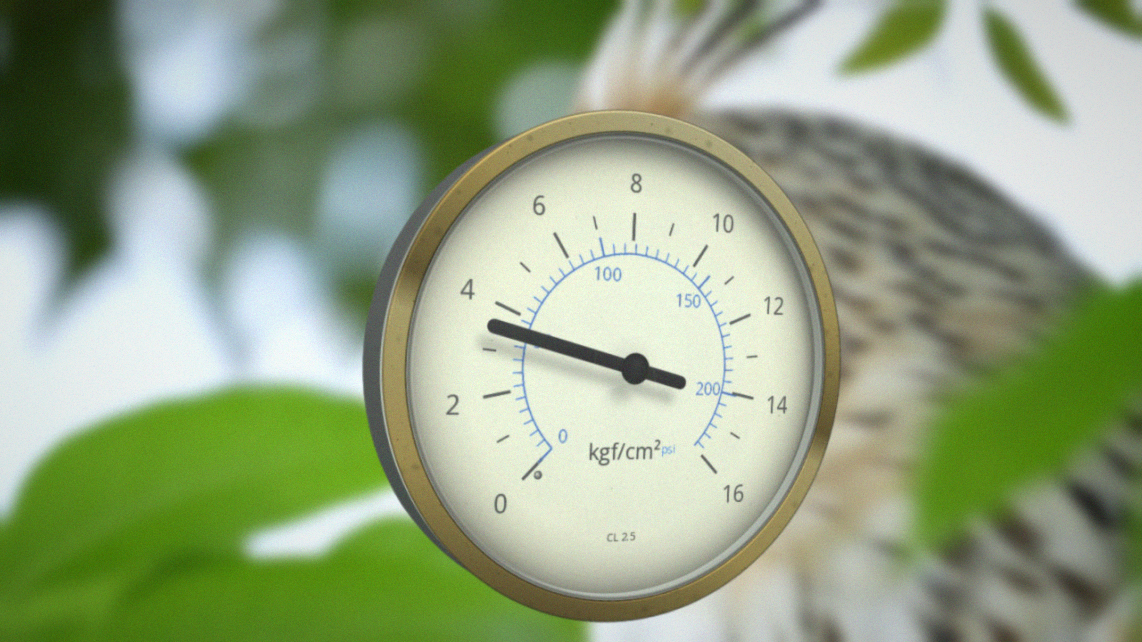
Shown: 3.5
